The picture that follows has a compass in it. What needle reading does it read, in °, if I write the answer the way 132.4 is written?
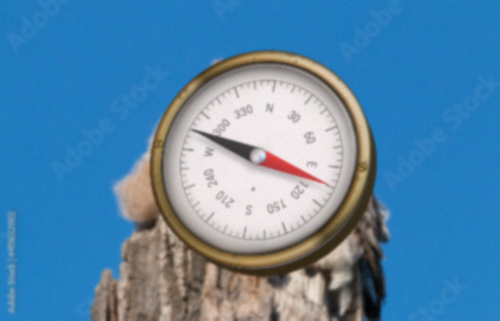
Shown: 105
